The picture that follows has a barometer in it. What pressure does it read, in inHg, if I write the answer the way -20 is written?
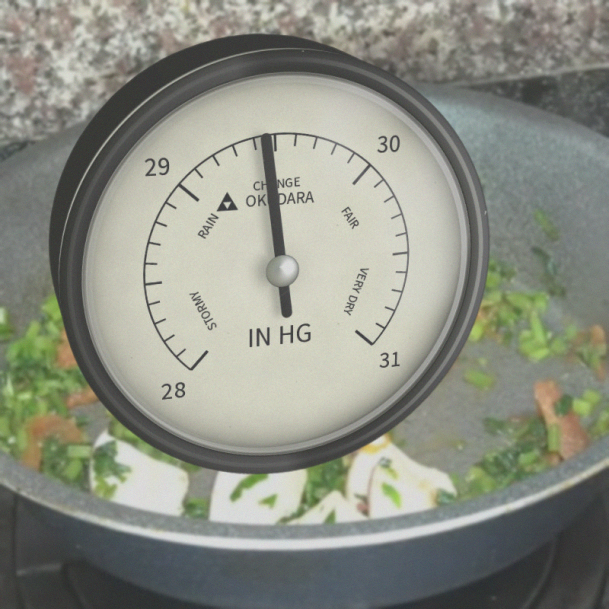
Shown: 29.45
